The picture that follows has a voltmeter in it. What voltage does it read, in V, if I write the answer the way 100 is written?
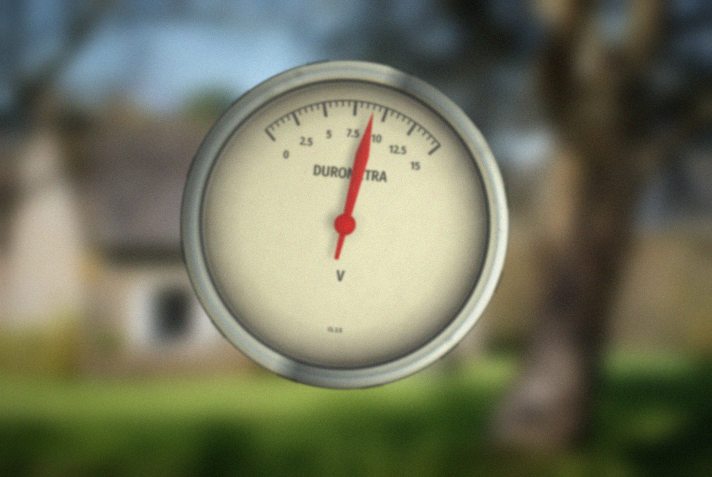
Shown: 9
